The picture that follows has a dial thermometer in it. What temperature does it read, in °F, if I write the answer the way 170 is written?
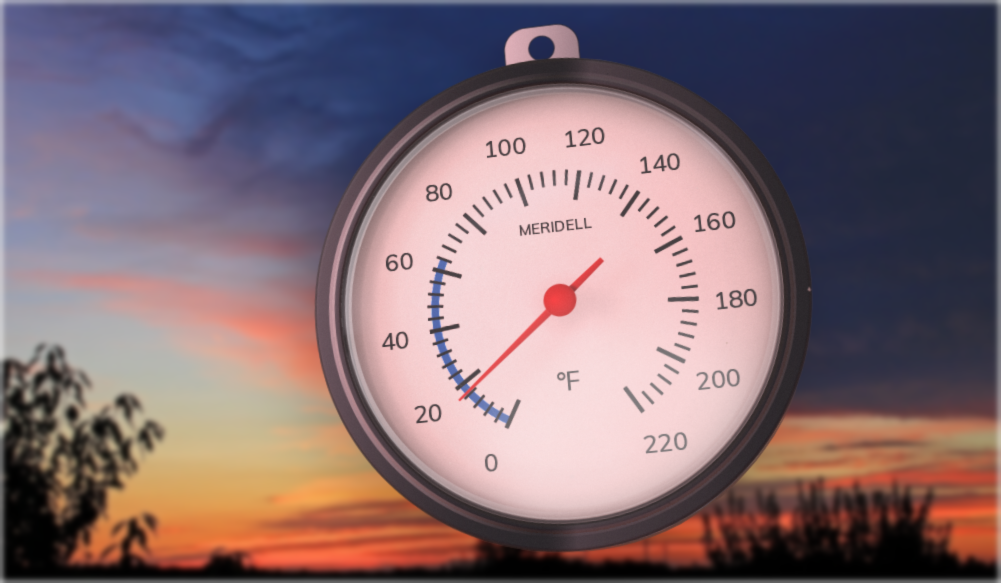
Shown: 16
